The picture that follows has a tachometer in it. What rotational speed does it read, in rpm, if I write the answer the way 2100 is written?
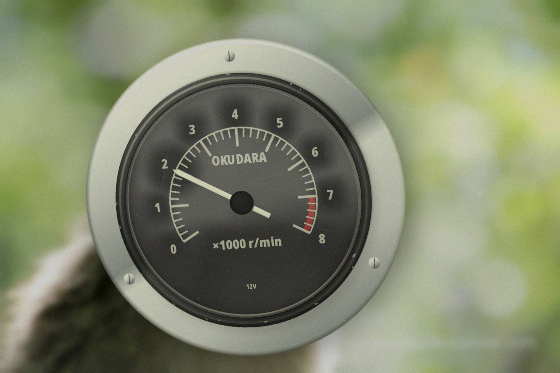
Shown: 2000
